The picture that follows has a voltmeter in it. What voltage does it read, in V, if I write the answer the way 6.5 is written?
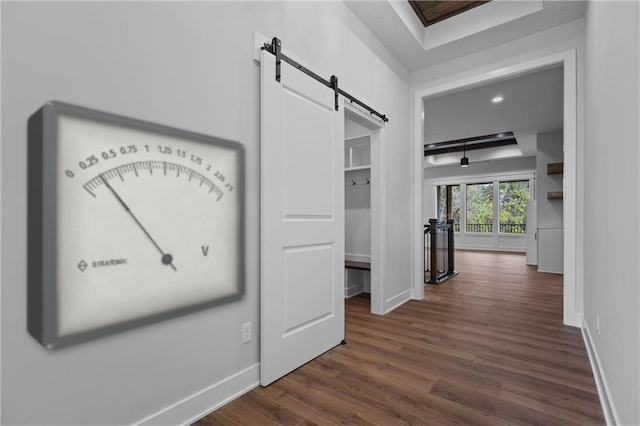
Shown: 0.25
